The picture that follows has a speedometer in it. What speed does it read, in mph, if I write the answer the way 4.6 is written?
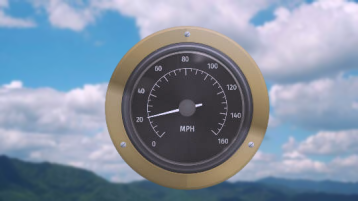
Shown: 20
